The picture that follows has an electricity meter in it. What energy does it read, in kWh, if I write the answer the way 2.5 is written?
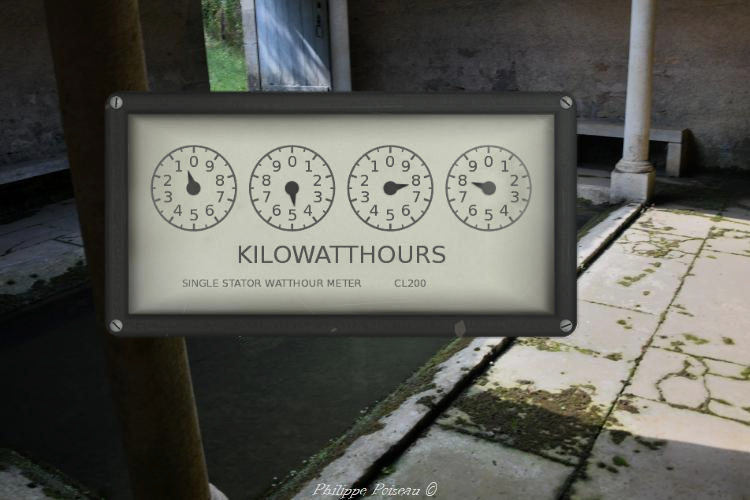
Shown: 478
